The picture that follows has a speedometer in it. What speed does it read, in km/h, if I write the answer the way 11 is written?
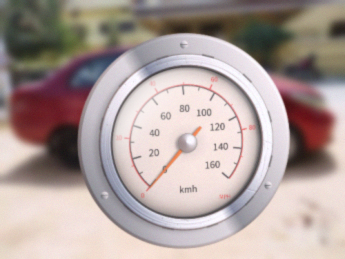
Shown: 0
